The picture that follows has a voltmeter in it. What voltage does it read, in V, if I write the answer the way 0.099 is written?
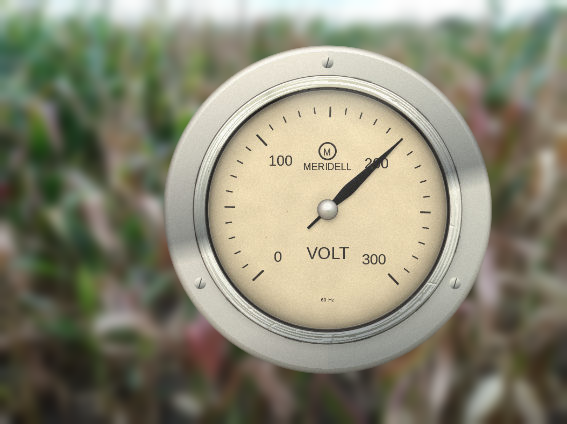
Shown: 200
